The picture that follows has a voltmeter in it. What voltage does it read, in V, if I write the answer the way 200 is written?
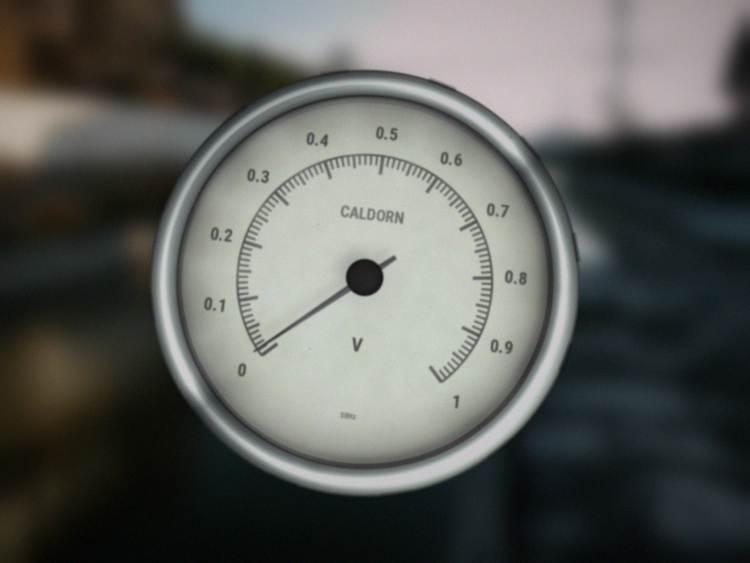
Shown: 0.01
